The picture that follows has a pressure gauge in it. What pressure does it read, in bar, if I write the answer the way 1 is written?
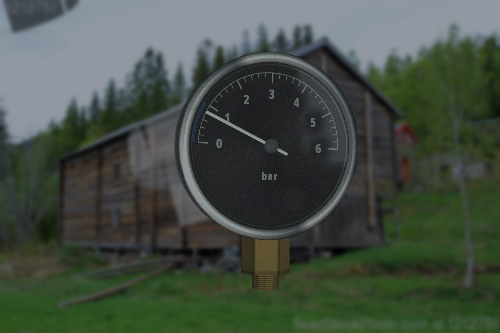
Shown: 0.8
